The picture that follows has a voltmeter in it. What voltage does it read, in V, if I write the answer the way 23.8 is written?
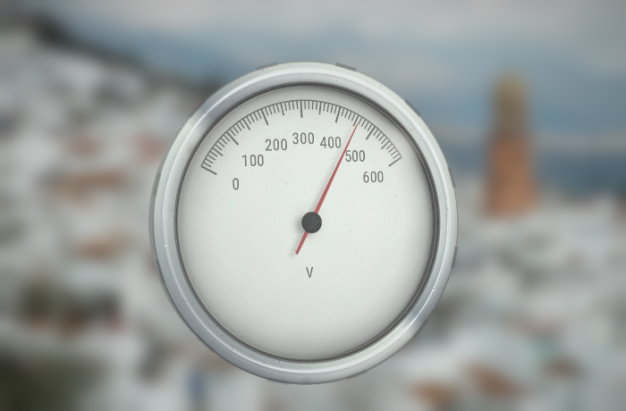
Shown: 450
